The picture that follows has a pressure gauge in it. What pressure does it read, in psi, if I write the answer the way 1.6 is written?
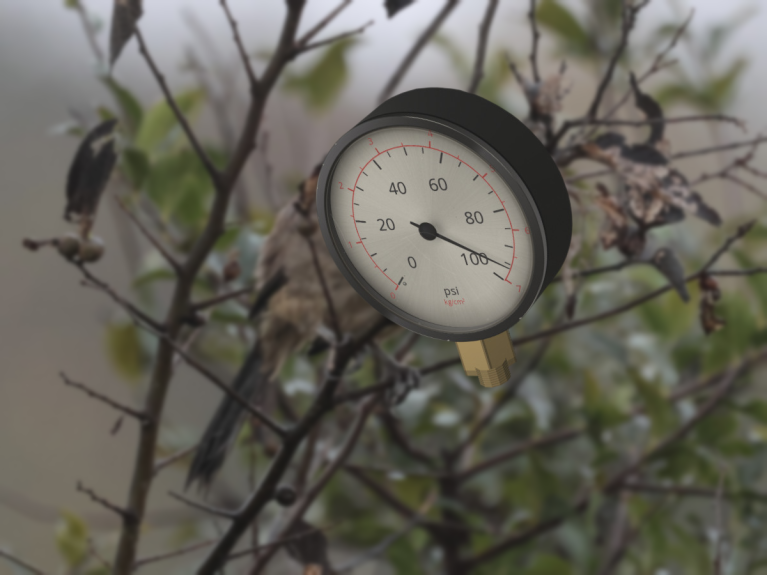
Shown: 95
